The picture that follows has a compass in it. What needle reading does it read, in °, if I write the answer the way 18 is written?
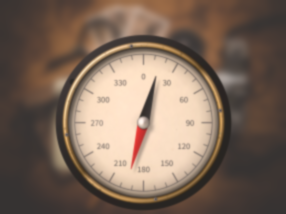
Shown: 195
